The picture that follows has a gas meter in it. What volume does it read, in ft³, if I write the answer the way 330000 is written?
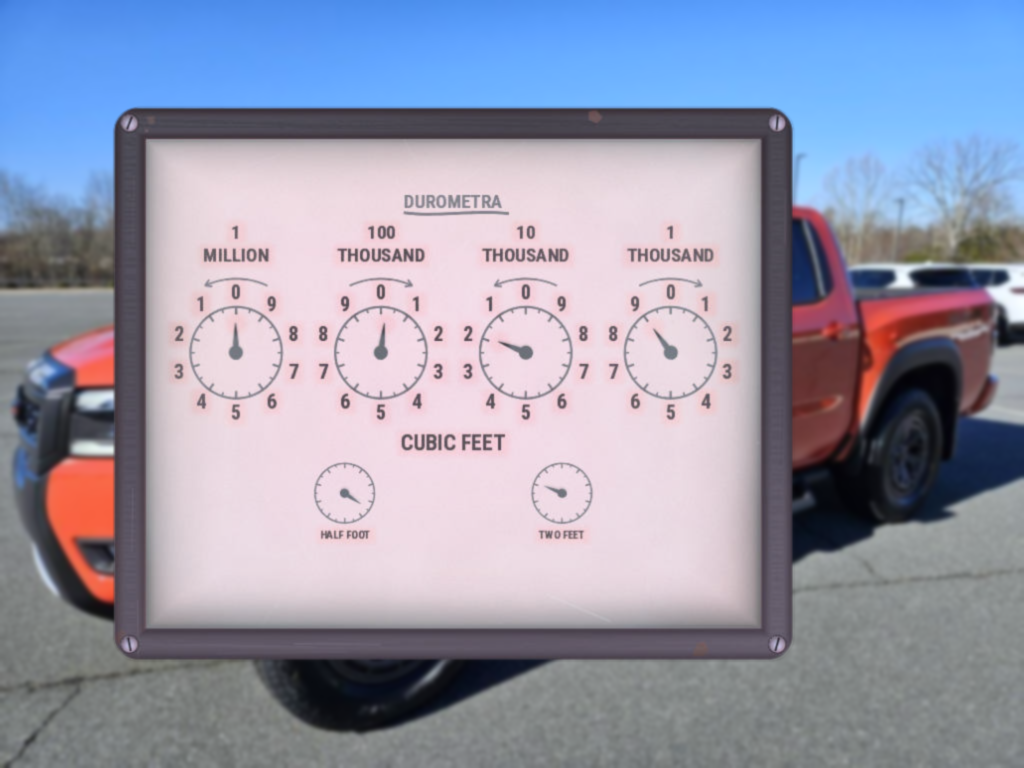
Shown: 1900
